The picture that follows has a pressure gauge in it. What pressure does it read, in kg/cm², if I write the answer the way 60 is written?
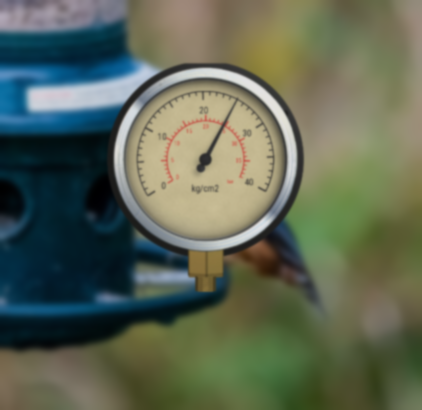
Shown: 25
